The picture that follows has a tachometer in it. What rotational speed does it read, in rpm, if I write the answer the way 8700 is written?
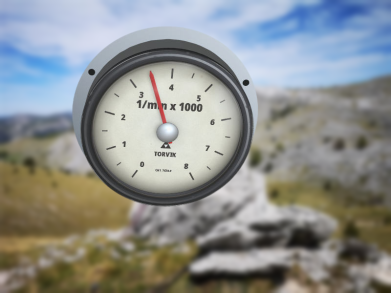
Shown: 3500
